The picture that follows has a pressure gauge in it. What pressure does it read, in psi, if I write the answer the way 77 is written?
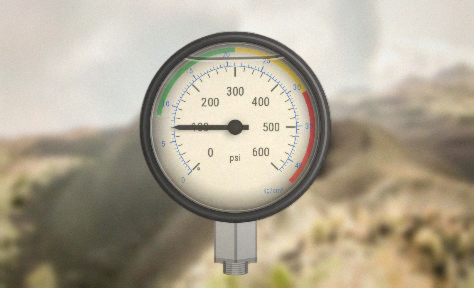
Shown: 100
